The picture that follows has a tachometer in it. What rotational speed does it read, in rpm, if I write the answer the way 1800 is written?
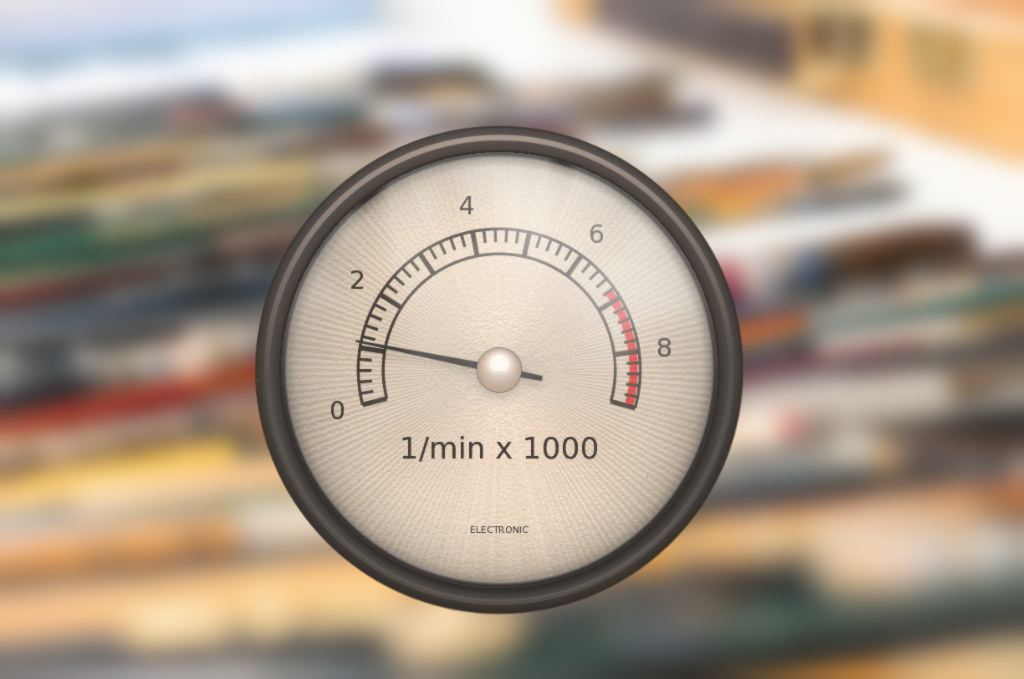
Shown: 1100
